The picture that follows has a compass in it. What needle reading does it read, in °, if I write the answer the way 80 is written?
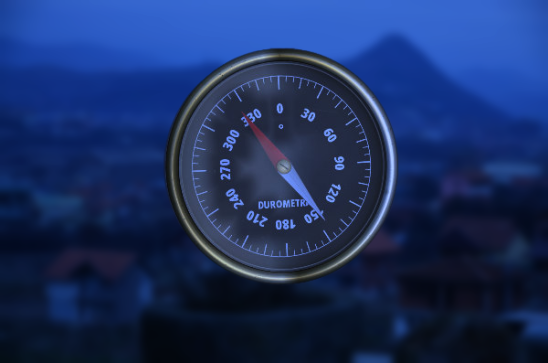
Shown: 325
